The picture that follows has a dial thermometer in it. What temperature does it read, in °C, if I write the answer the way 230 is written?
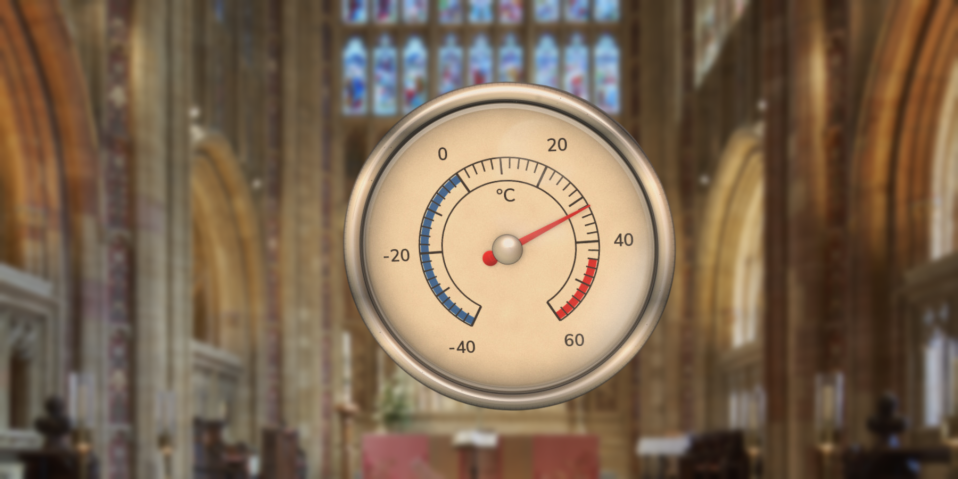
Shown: 32
